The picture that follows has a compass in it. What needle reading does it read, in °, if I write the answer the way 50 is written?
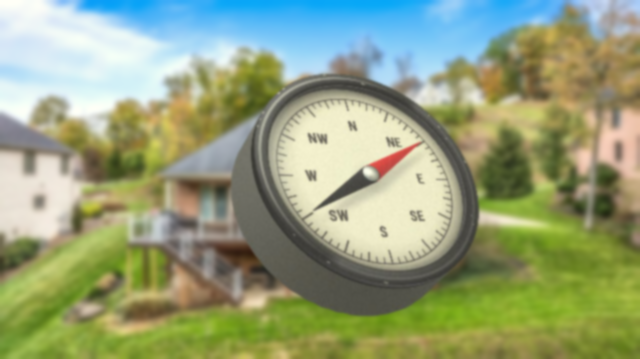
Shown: 60
